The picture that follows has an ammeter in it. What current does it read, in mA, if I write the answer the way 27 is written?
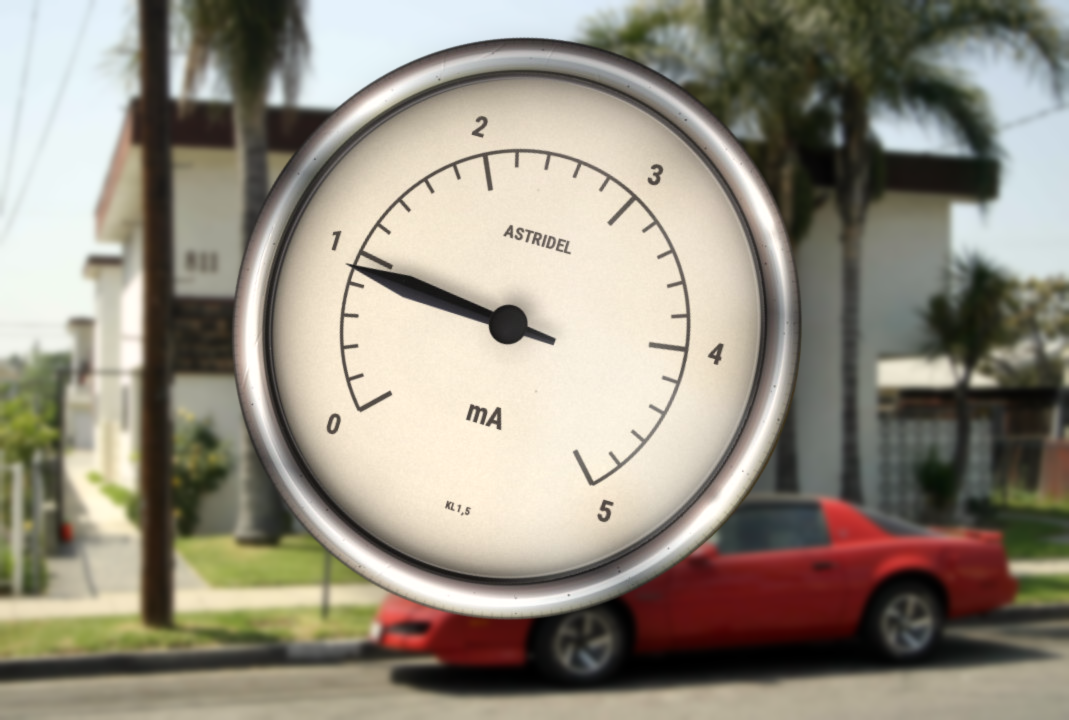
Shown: 0.9
